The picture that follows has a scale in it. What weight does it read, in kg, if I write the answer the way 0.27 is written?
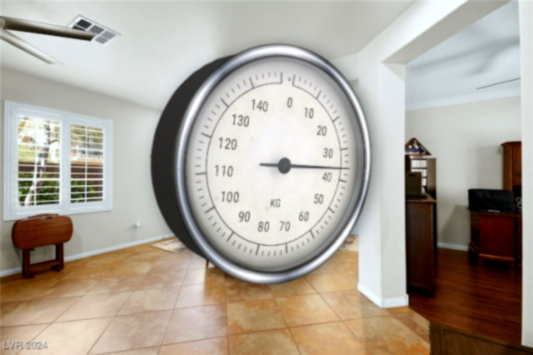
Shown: 36
